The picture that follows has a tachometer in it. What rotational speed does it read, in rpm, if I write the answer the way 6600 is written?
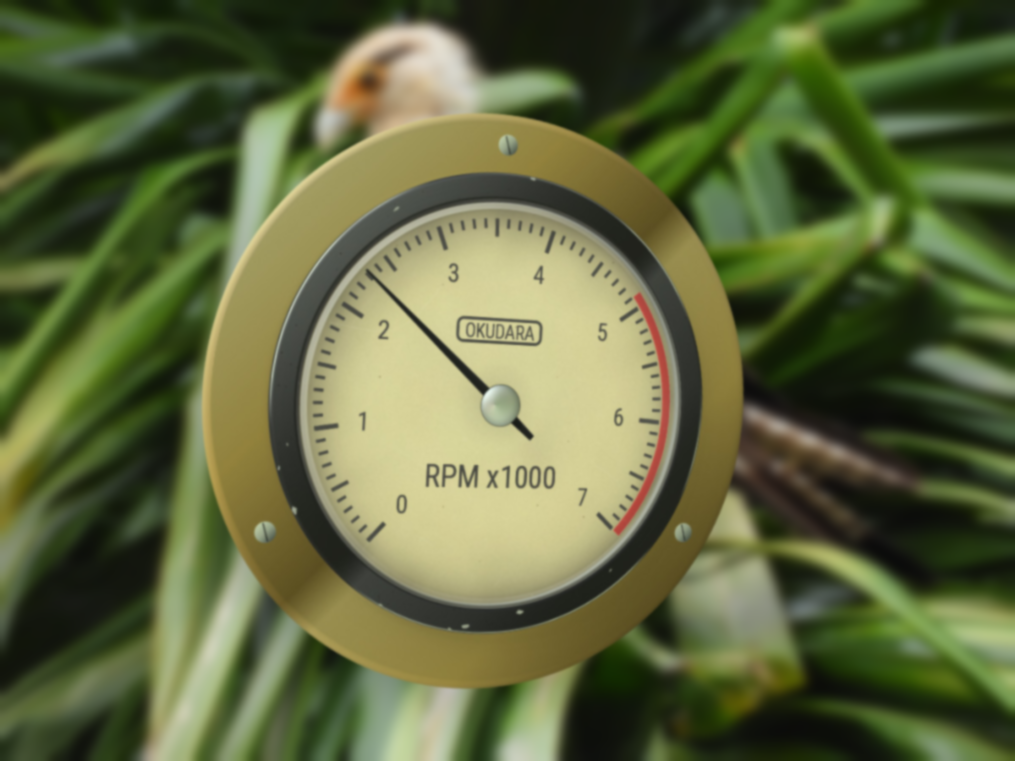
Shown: 2300
